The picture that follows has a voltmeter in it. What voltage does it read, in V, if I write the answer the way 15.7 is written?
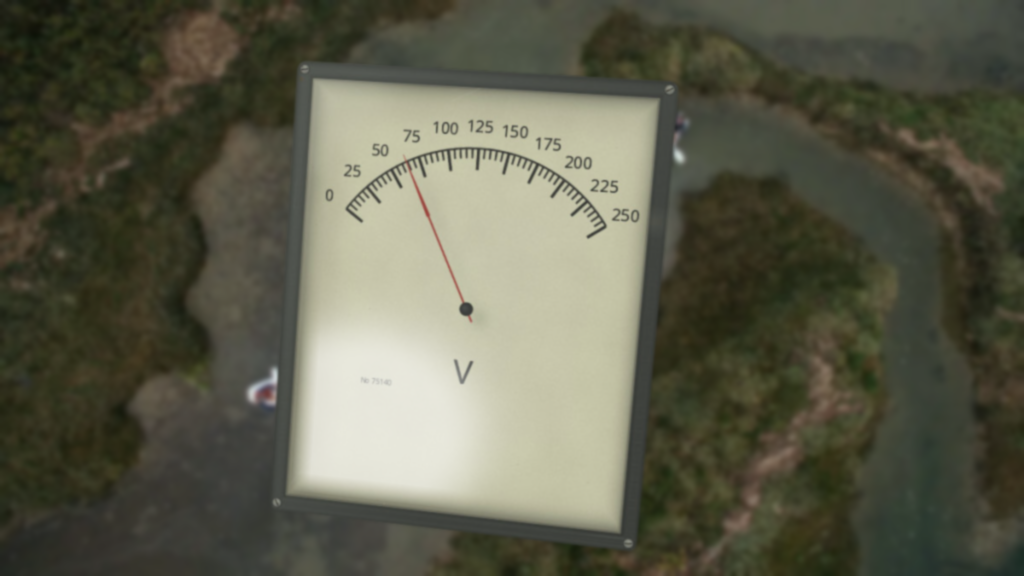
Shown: 65
